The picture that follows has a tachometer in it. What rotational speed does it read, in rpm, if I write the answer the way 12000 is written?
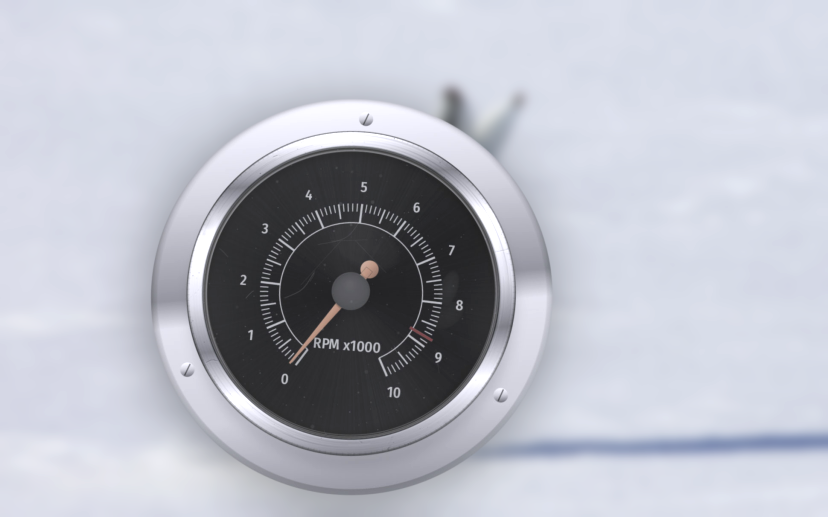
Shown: 100
